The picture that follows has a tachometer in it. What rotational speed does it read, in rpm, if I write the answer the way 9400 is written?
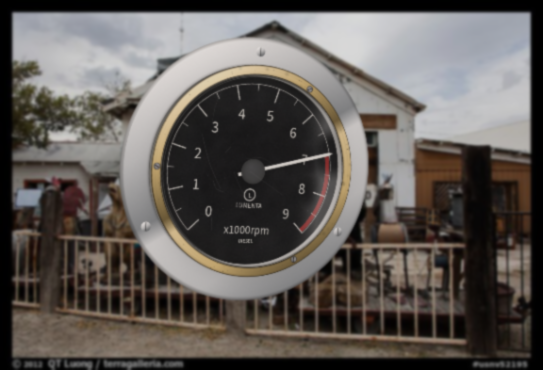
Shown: 7000
